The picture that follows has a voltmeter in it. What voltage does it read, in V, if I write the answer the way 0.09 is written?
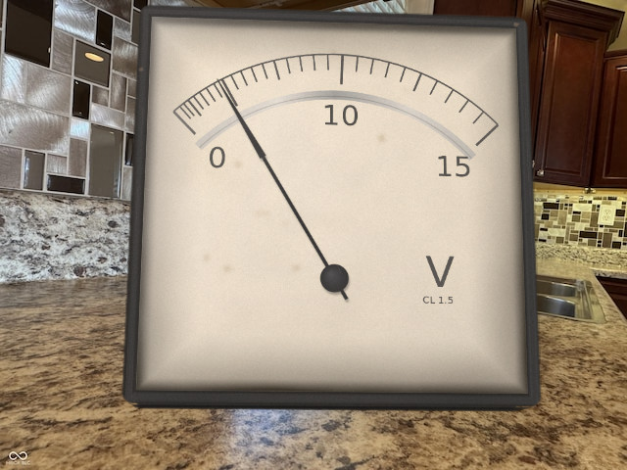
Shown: 4.75
